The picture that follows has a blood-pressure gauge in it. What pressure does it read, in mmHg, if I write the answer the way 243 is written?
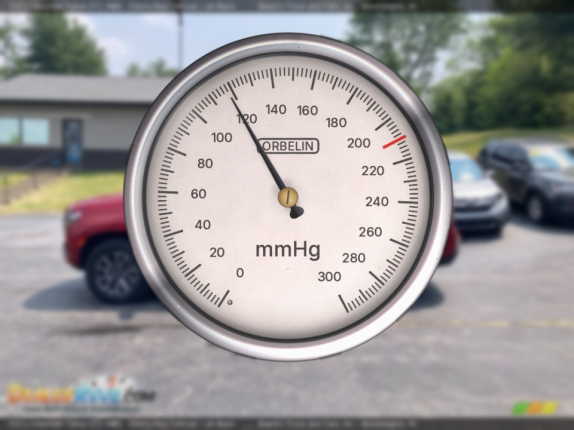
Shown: 118
